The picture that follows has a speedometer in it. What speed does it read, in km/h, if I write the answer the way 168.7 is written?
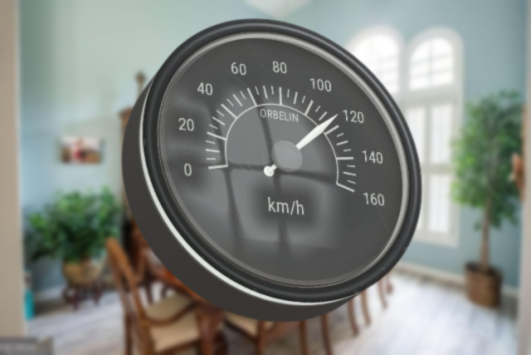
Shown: 115
